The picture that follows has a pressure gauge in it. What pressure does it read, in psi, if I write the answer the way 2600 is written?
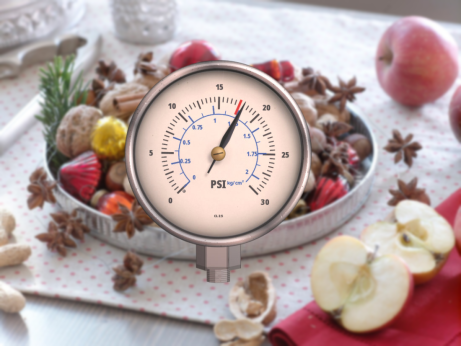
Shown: 18
